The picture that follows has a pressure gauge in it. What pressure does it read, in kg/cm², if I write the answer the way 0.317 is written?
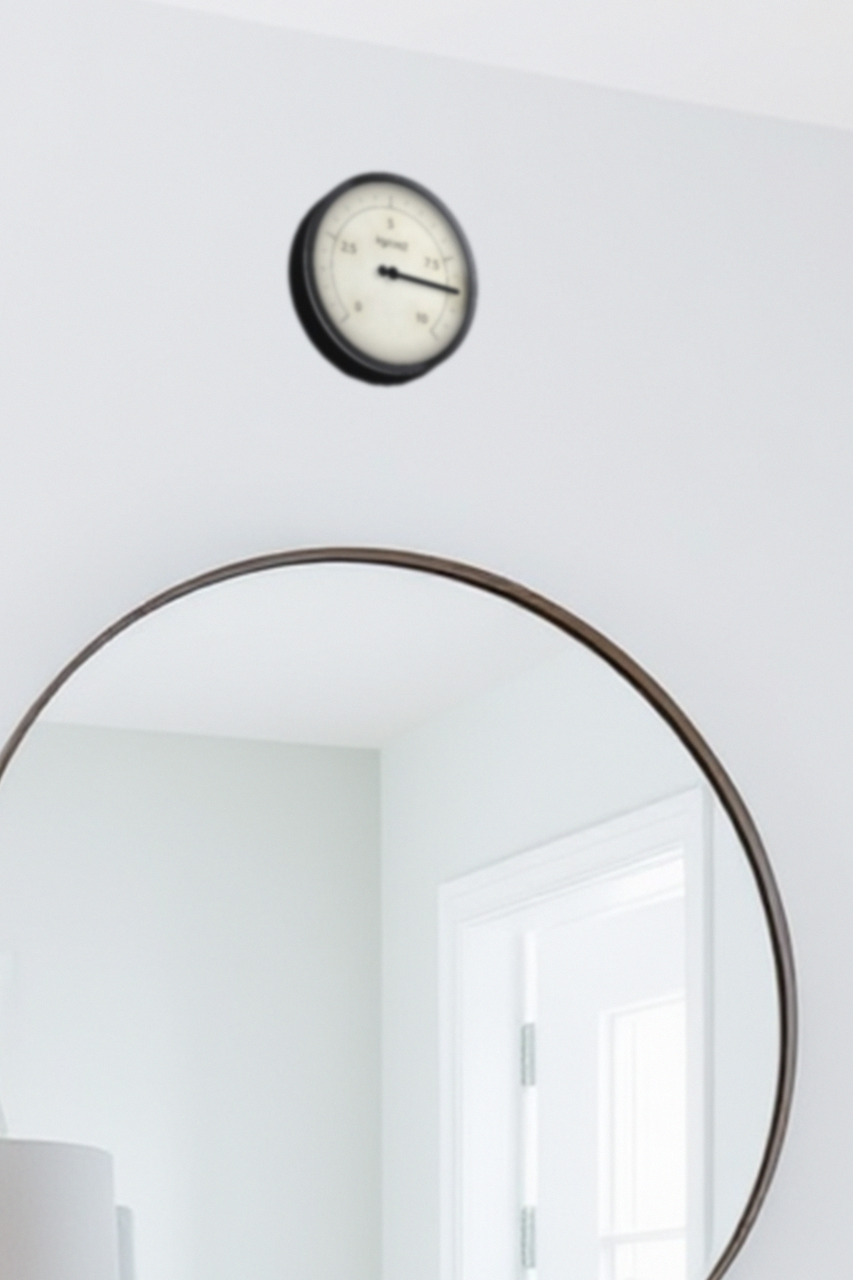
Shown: 8.5
